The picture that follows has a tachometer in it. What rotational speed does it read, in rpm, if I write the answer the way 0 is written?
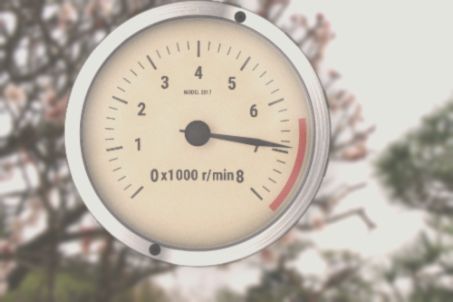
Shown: 6900
